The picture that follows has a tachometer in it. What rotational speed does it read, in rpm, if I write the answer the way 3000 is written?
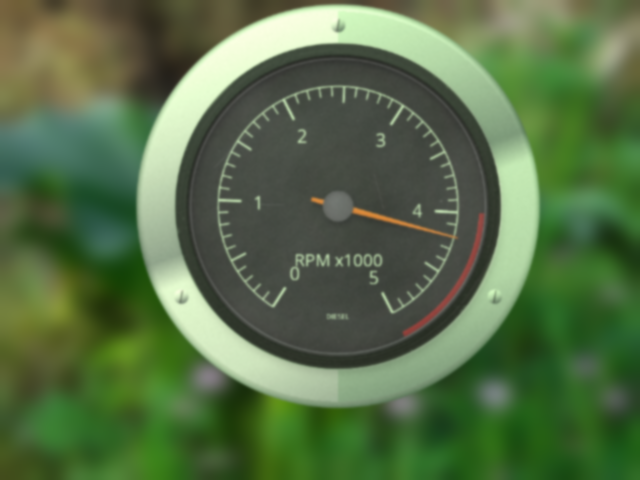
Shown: 4200
